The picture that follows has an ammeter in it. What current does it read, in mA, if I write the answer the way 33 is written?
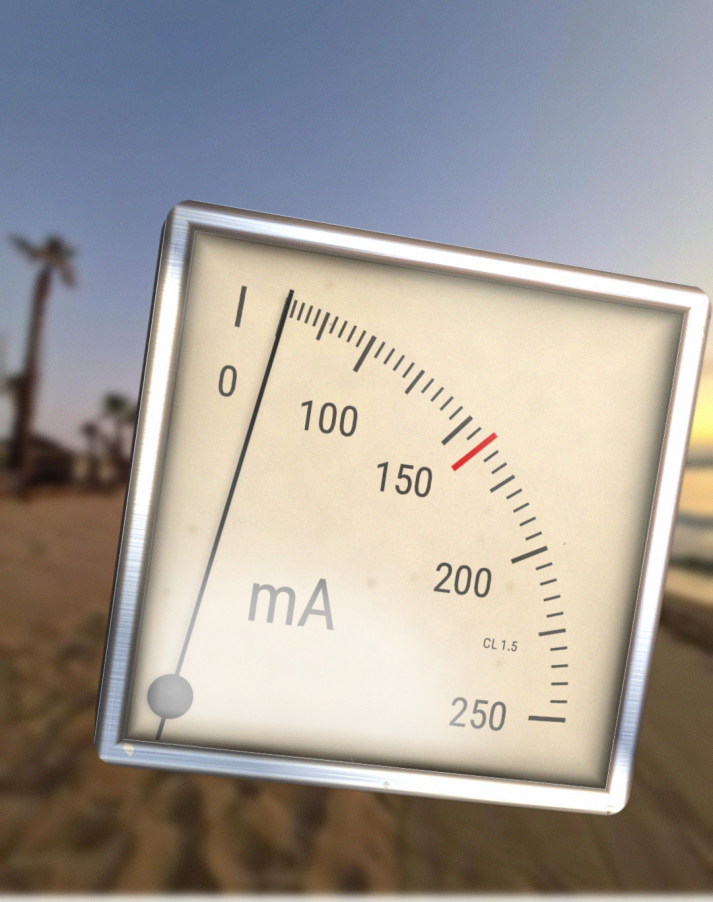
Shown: 50
